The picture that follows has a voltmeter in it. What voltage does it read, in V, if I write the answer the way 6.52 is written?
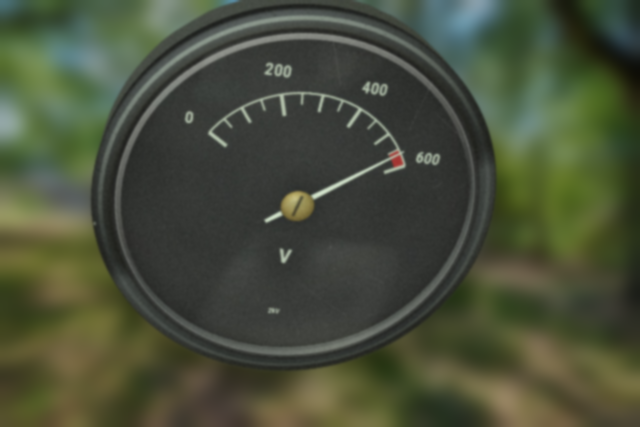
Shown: 550
